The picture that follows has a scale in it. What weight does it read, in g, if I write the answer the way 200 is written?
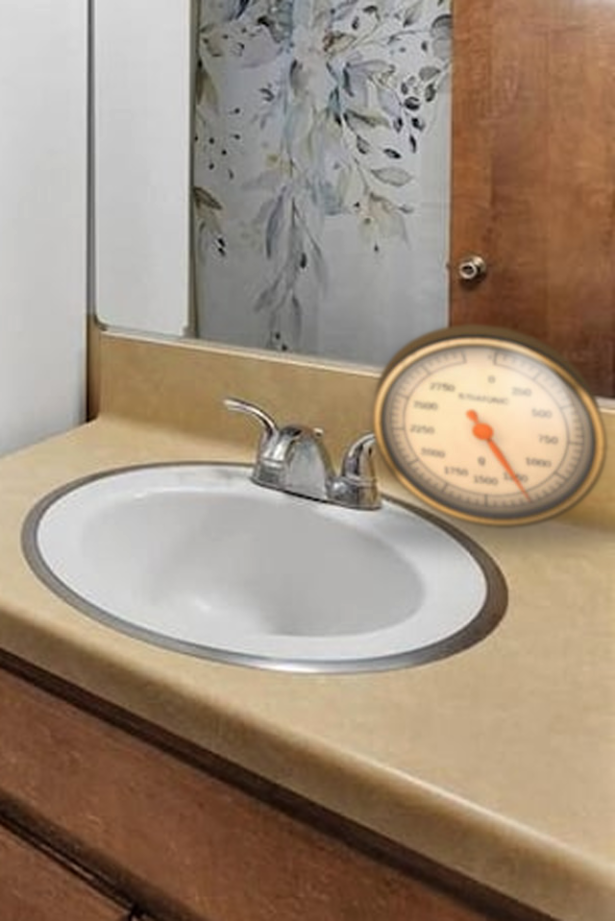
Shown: 1250
